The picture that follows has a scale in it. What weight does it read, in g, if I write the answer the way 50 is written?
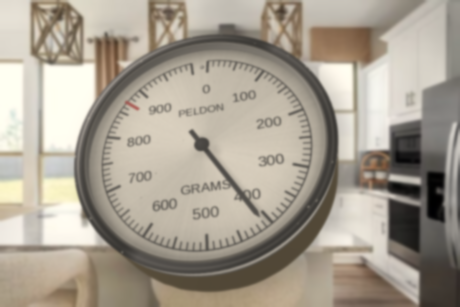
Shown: 410
